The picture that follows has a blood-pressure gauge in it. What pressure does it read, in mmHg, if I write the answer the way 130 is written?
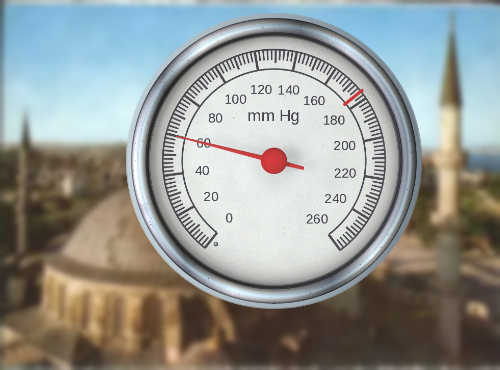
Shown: 60
